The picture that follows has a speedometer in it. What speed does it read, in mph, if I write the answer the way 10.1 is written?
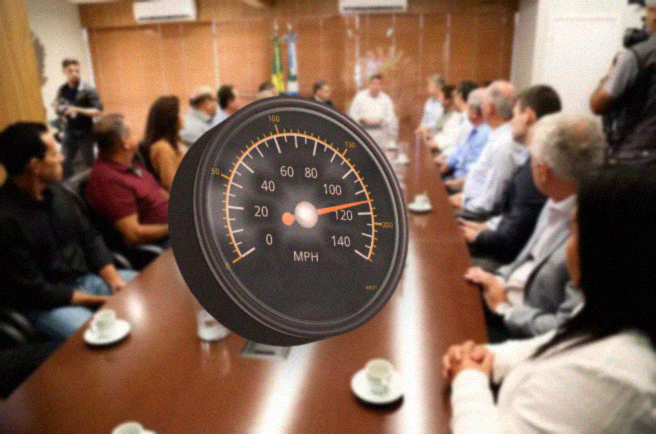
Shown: 115
